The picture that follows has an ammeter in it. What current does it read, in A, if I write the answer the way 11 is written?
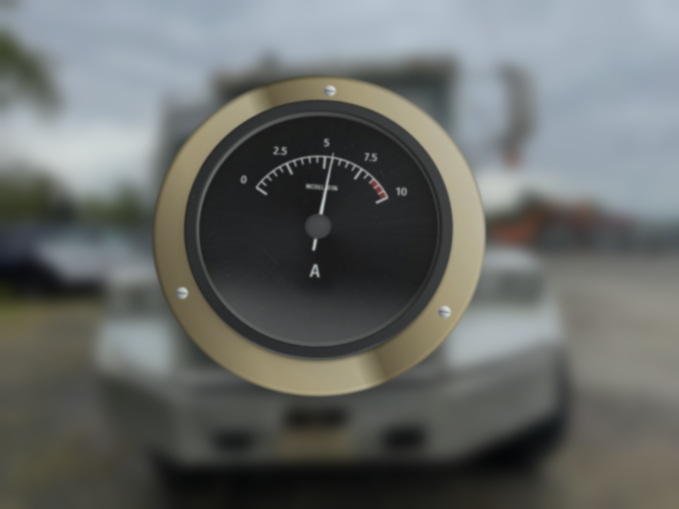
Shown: 5.5
